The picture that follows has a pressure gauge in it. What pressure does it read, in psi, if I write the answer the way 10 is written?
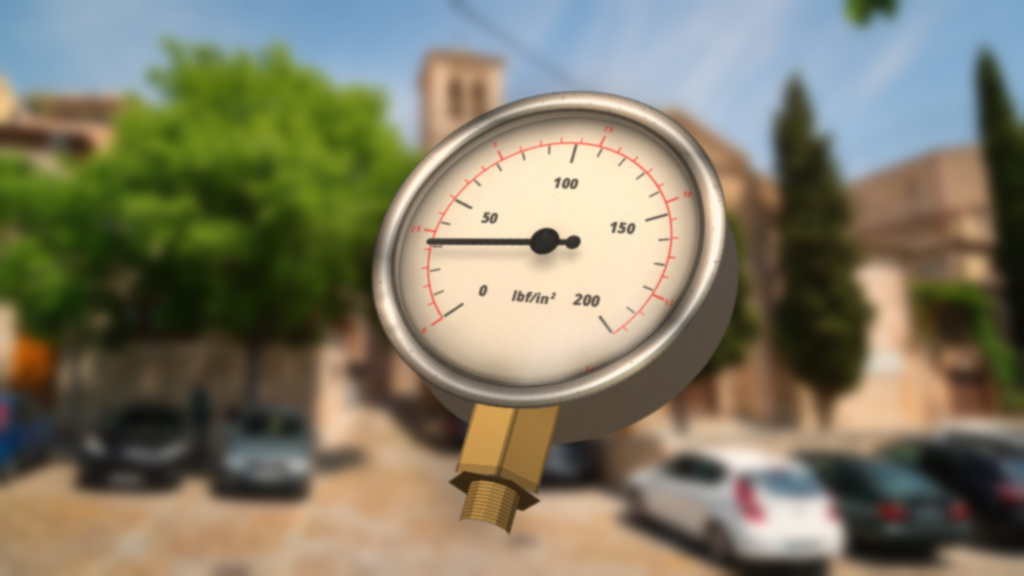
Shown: 30
